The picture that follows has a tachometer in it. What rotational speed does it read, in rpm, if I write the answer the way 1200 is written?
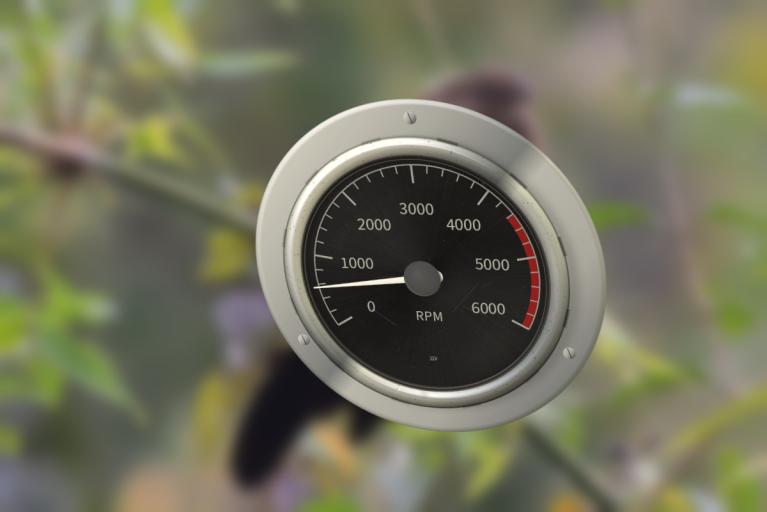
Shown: 600
